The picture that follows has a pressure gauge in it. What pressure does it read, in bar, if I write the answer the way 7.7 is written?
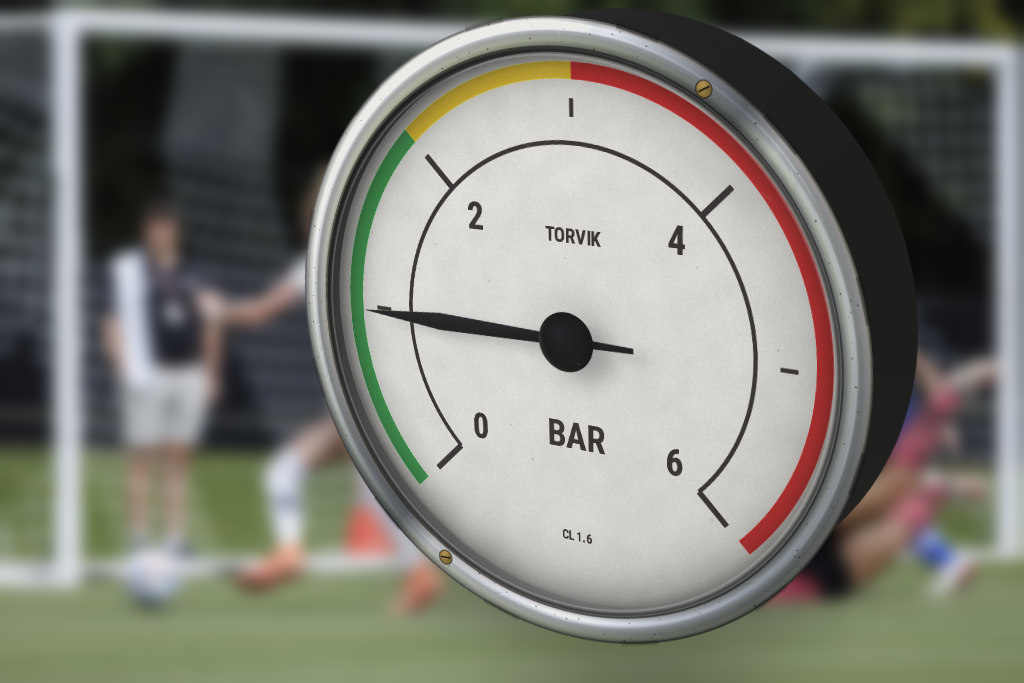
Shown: 1
